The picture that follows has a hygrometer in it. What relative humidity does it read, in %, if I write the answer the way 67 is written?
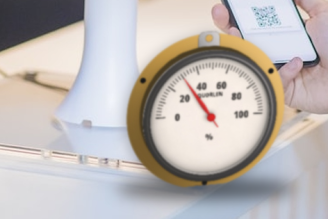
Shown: 30
